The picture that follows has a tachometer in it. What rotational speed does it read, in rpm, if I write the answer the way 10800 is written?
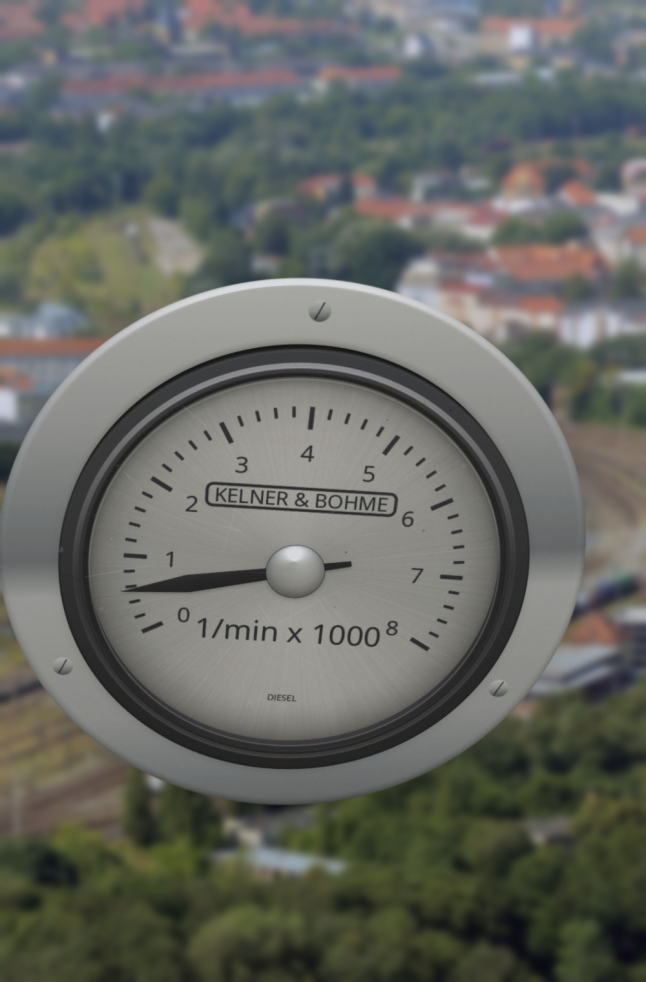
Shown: 600
